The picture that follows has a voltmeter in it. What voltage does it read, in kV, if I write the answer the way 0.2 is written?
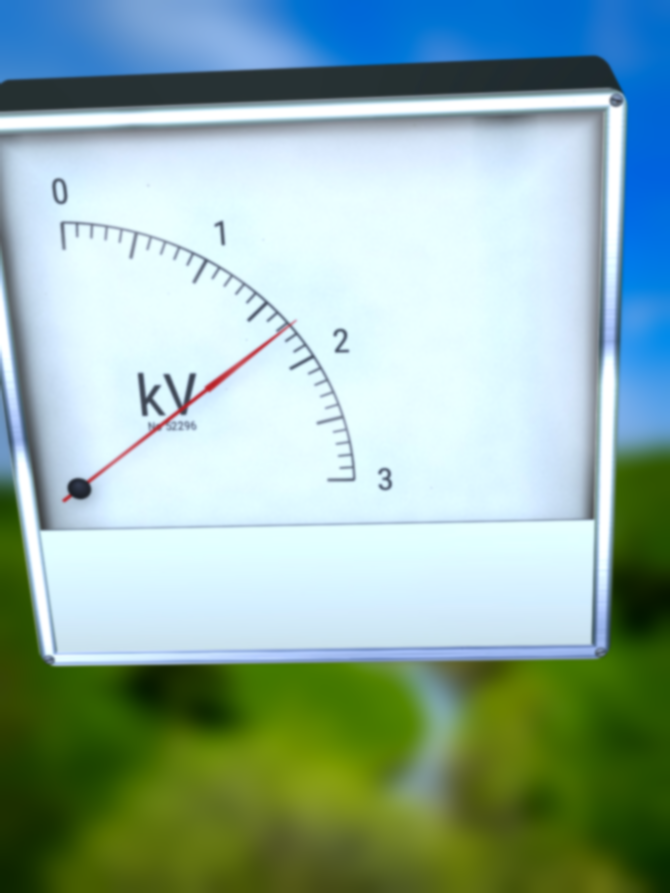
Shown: 1.7
